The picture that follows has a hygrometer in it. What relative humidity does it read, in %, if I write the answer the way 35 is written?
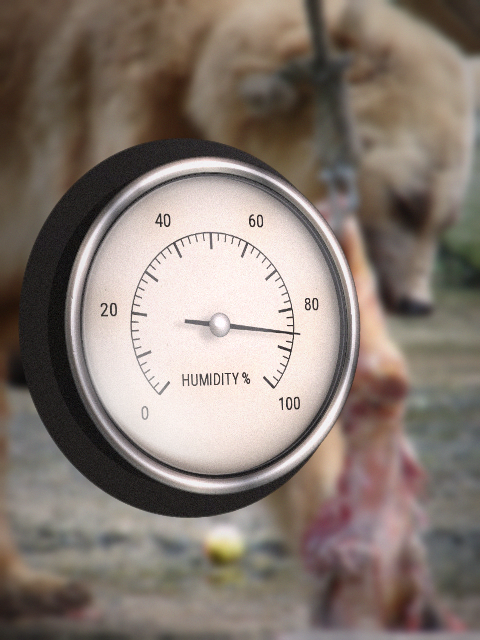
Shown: 86
